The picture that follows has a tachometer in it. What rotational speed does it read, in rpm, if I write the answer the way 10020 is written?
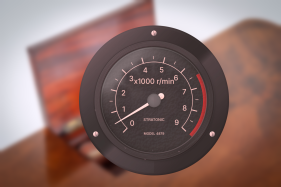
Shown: 500
